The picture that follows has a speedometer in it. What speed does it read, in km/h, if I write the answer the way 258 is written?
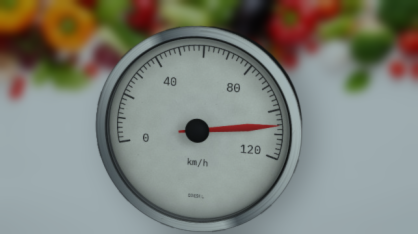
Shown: 106
